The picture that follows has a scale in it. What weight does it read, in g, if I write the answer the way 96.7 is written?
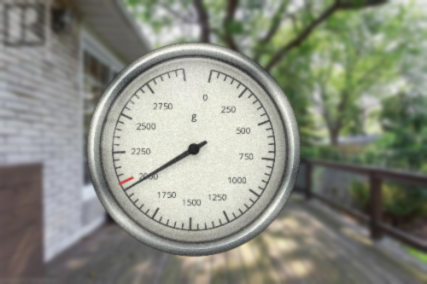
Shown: 2000
